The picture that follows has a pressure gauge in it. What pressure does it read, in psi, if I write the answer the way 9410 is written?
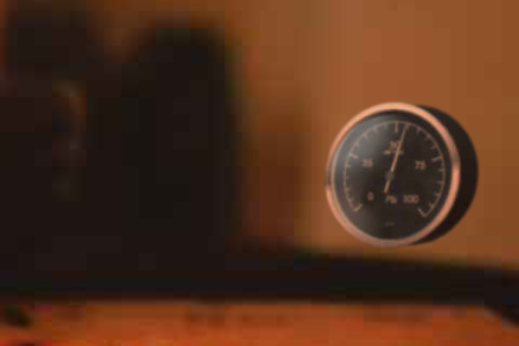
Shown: 55
